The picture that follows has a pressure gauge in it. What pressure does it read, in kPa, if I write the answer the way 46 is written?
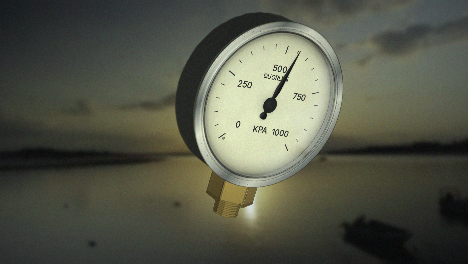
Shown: 550
